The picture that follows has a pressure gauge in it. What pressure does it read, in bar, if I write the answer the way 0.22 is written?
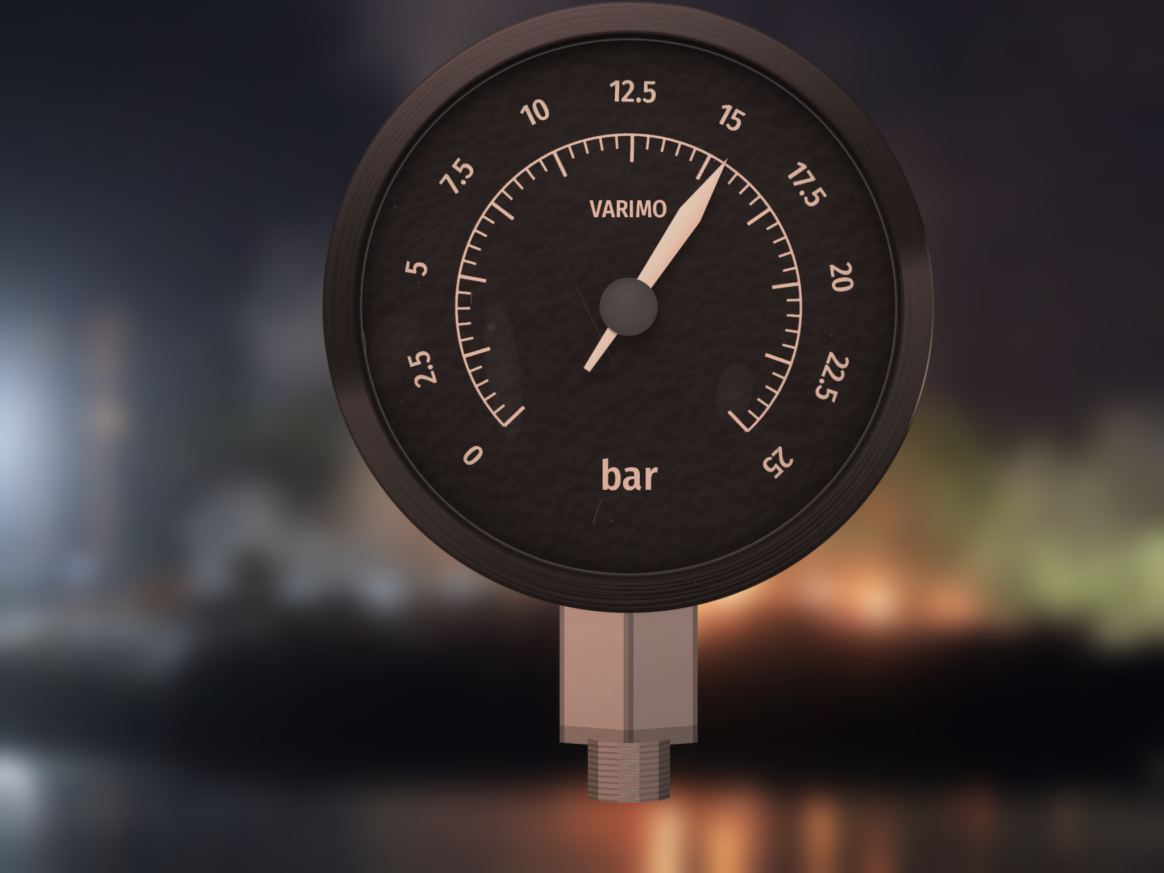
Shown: 15.5
